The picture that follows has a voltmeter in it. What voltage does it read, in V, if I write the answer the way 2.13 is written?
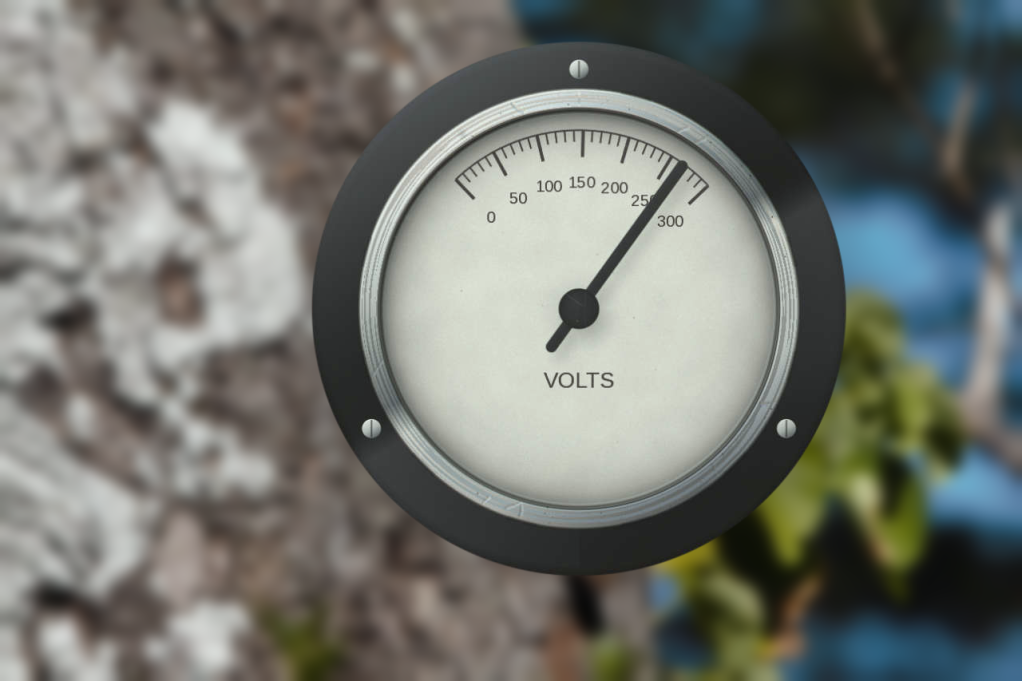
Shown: 265
